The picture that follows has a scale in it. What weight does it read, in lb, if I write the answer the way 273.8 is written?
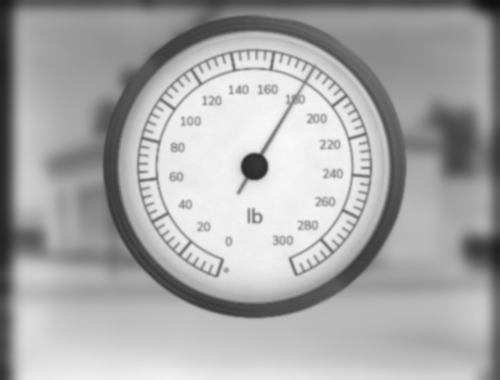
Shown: 180
